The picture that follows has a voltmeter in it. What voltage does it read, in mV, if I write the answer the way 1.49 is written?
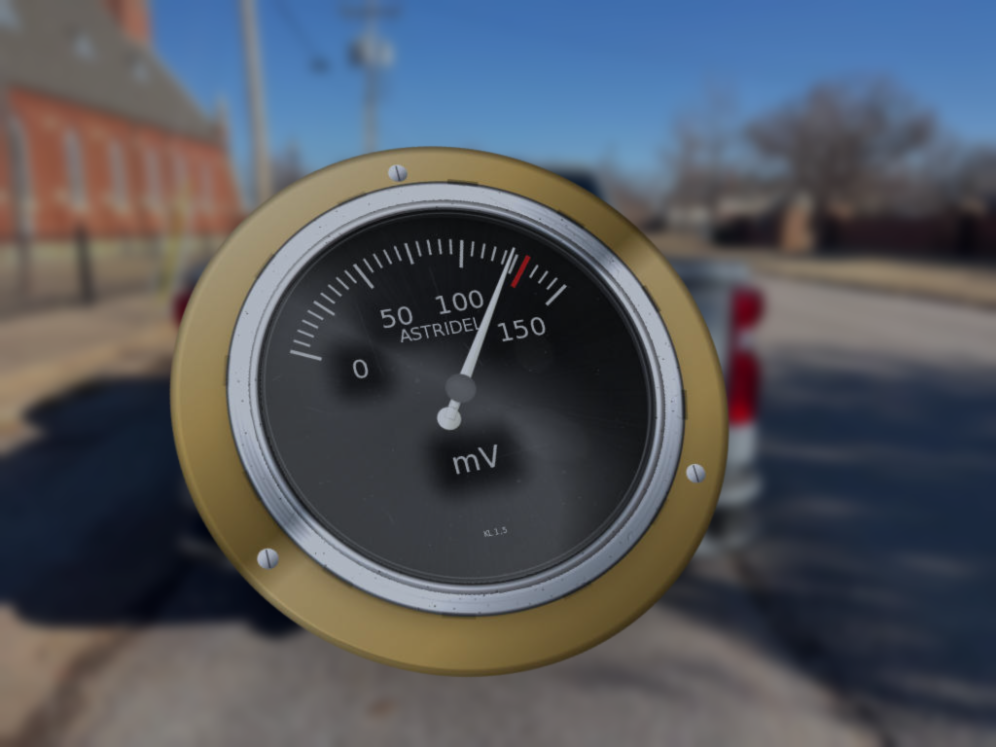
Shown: 122.5
